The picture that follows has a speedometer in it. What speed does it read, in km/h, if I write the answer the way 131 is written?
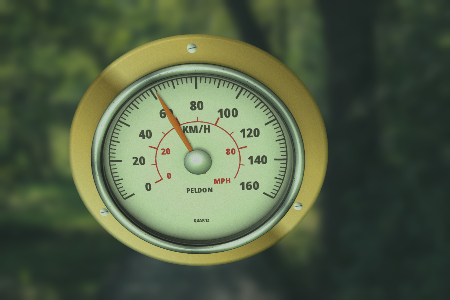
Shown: 62
